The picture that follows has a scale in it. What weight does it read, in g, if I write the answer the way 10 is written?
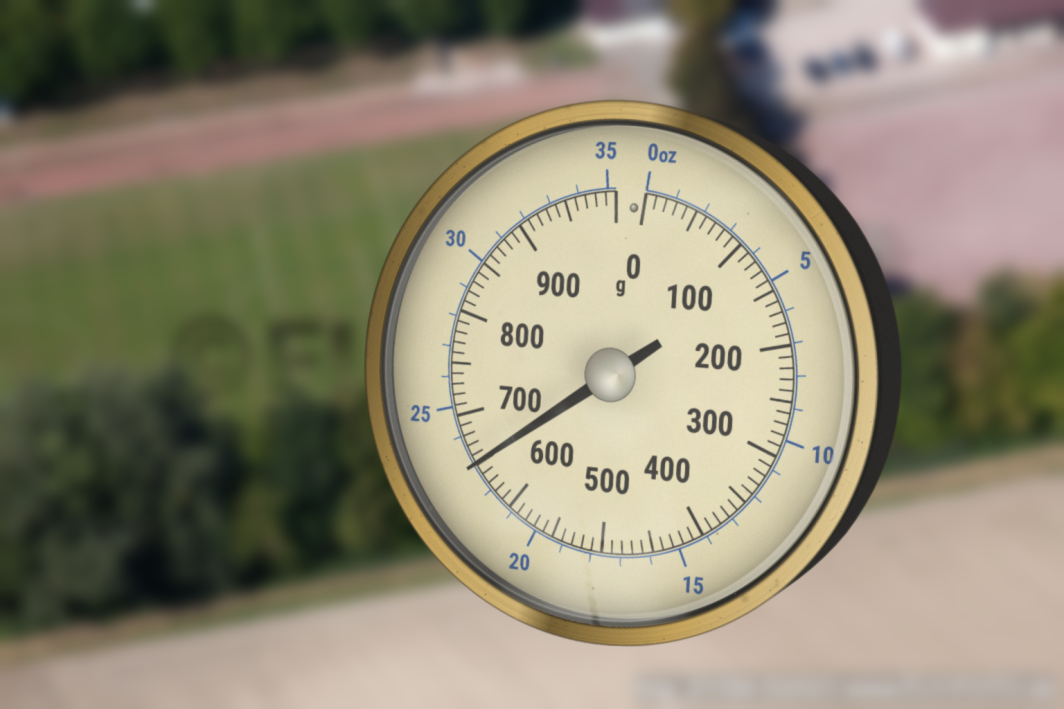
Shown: 650
